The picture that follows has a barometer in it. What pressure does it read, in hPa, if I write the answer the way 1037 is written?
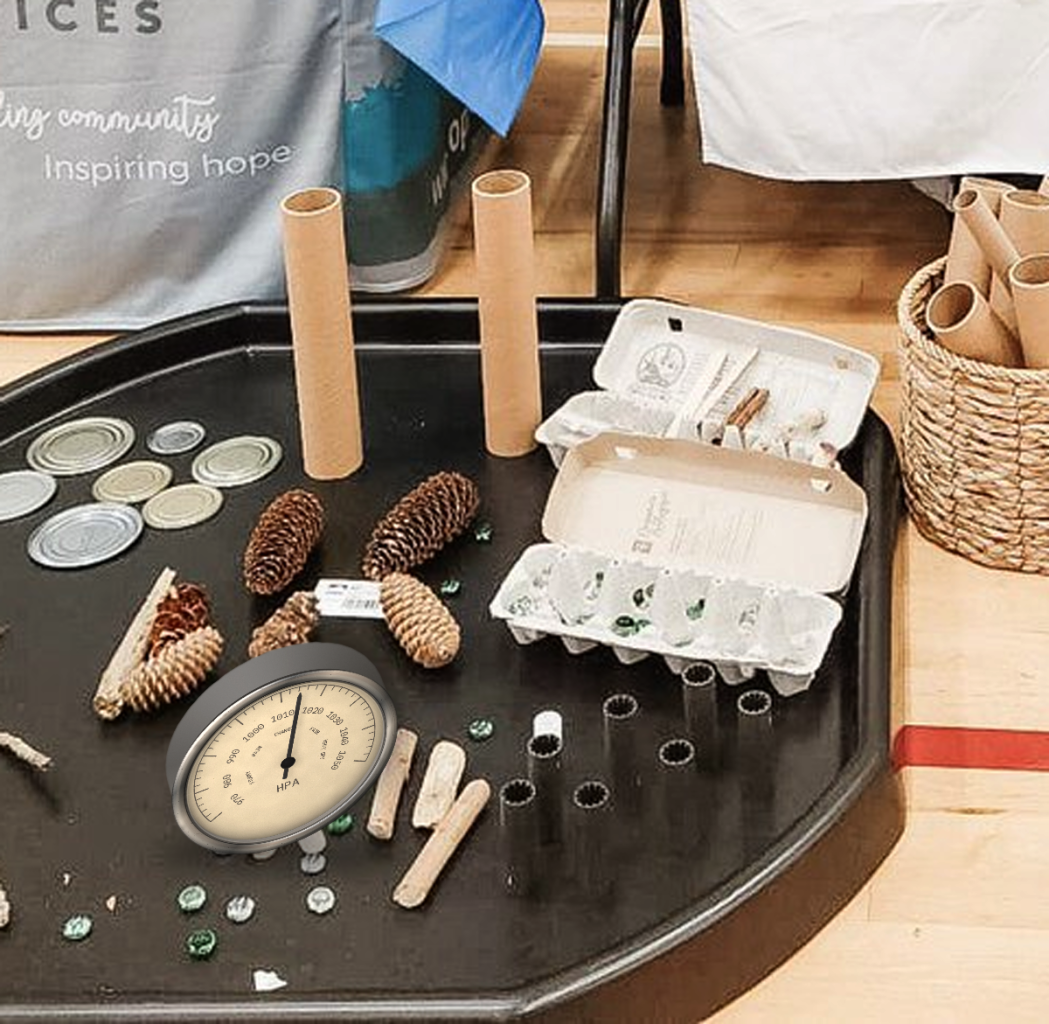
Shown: 1014
